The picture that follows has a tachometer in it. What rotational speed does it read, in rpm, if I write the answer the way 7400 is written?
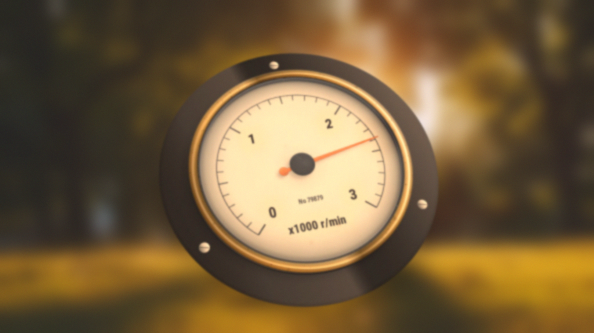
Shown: 2400
